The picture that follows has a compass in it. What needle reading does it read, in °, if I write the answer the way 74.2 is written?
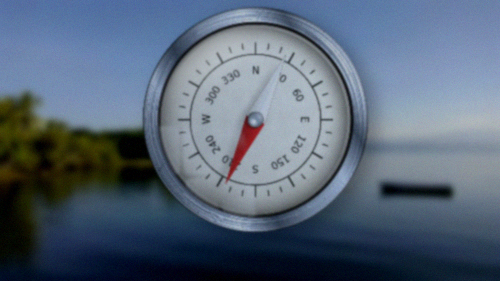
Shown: 205
